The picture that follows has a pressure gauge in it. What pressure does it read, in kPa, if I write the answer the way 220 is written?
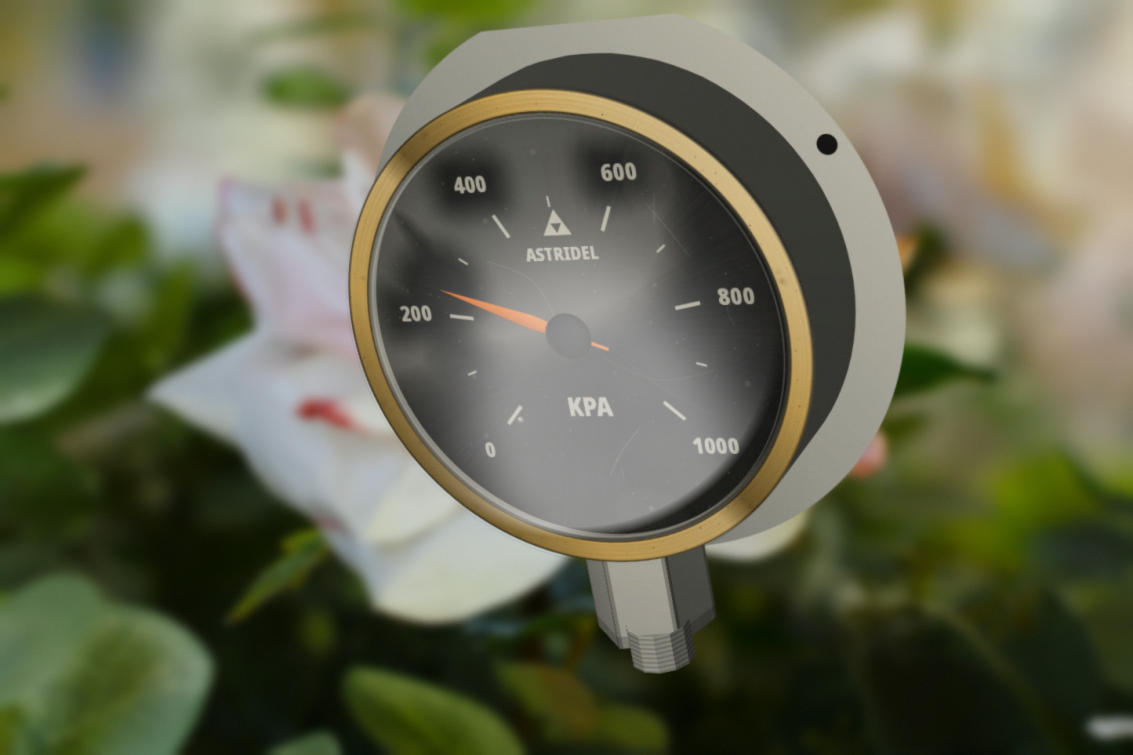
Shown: 250
